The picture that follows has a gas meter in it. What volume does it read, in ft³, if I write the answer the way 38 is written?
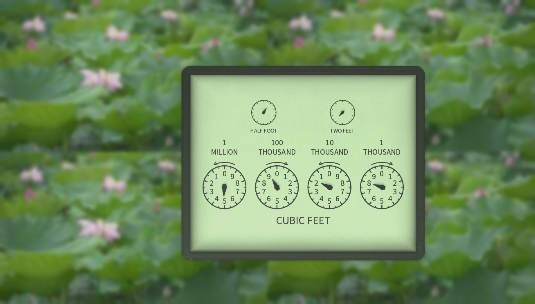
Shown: 491800
